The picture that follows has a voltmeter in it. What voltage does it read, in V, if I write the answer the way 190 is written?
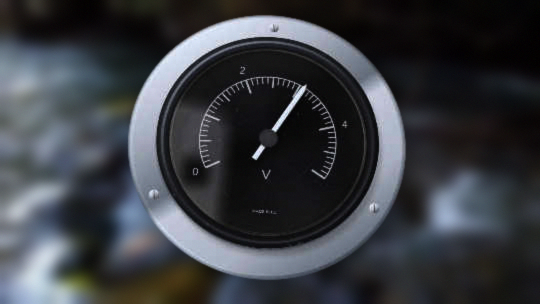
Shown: 3.1
